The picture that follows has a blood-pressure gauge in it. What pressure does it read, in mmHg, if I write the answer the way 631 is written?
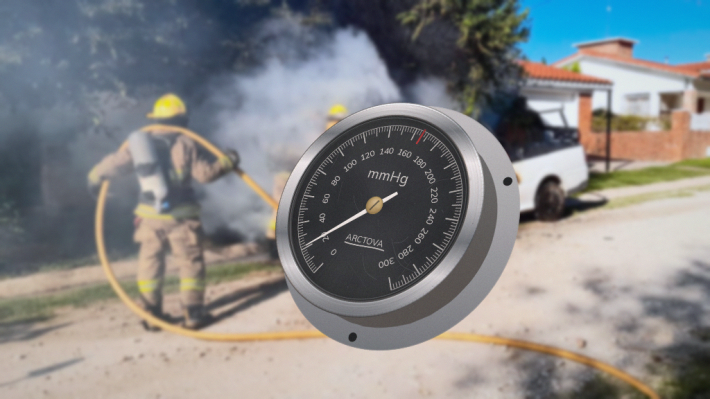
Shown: 20
